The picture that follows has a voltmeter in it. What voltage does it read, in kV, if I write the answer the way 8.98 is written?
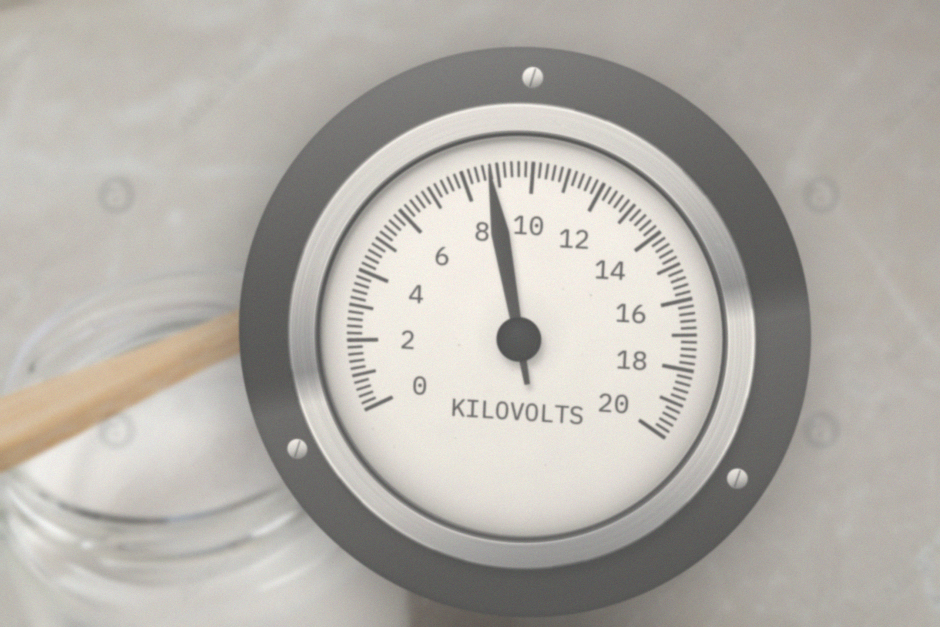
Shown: 8.8
